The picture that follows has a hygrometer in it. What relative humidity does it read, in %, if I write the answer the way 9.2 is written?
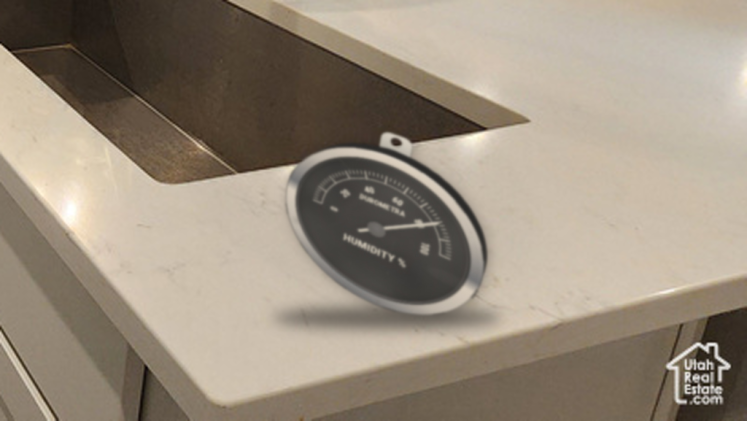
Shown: 80
